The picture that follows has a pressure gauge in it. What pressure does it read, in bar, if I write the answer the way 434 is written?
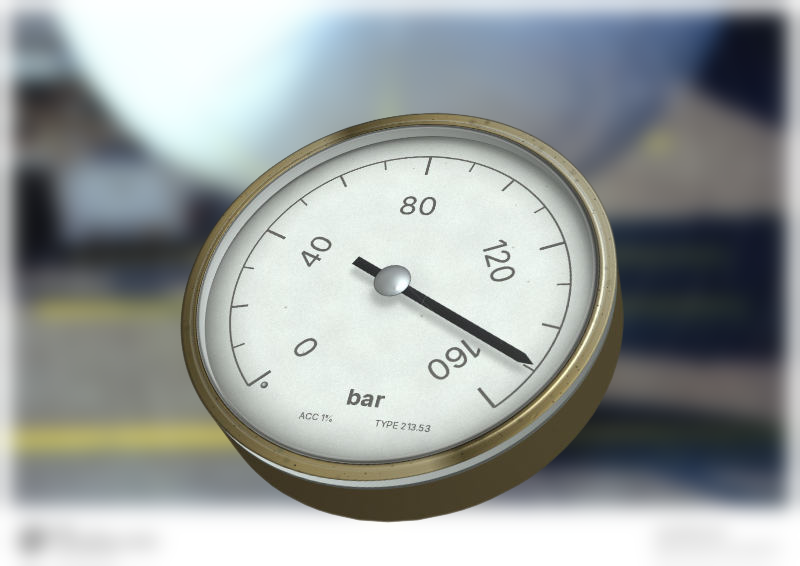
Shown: 150
